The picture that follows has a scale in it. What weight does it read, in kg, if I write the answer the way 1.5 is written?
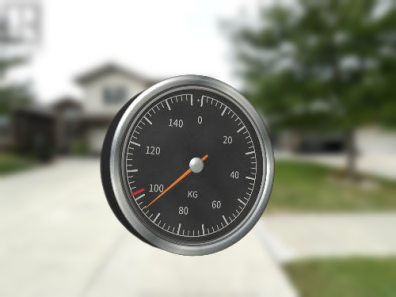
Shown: 96
